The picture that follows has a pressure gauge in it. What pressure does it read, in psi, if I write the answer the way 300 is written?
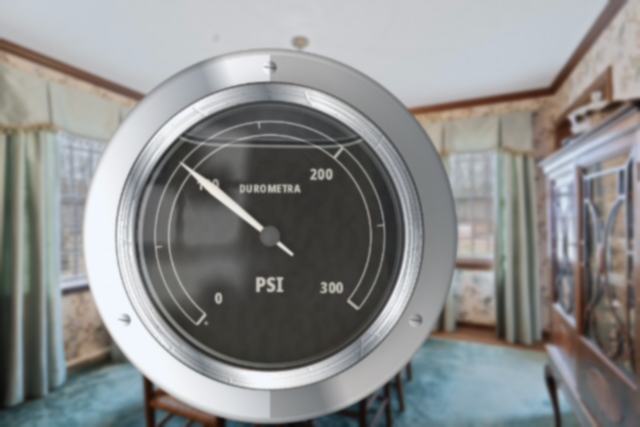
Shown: 100
